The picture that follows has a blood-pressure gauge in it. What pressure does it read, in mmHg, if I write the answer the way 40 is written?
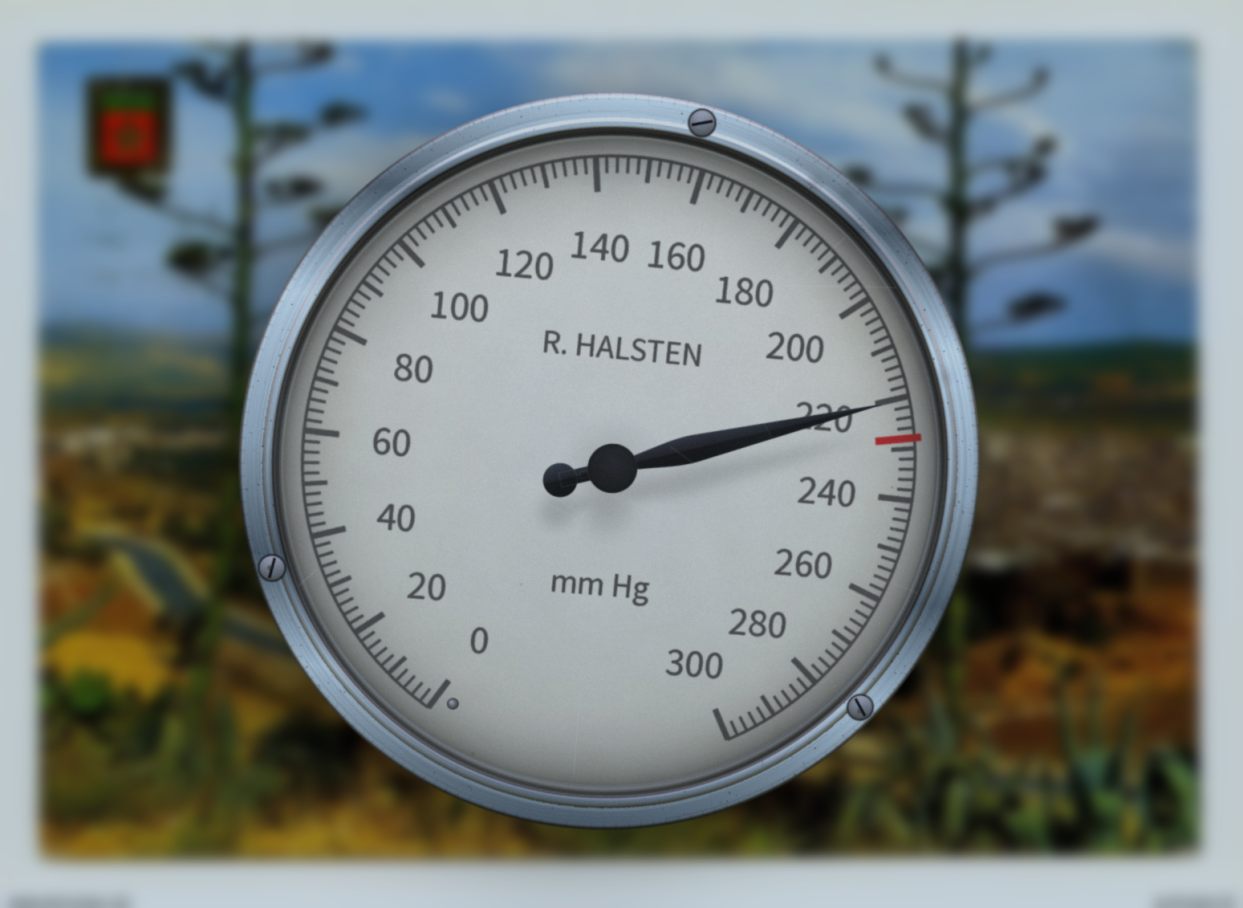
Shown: 220
